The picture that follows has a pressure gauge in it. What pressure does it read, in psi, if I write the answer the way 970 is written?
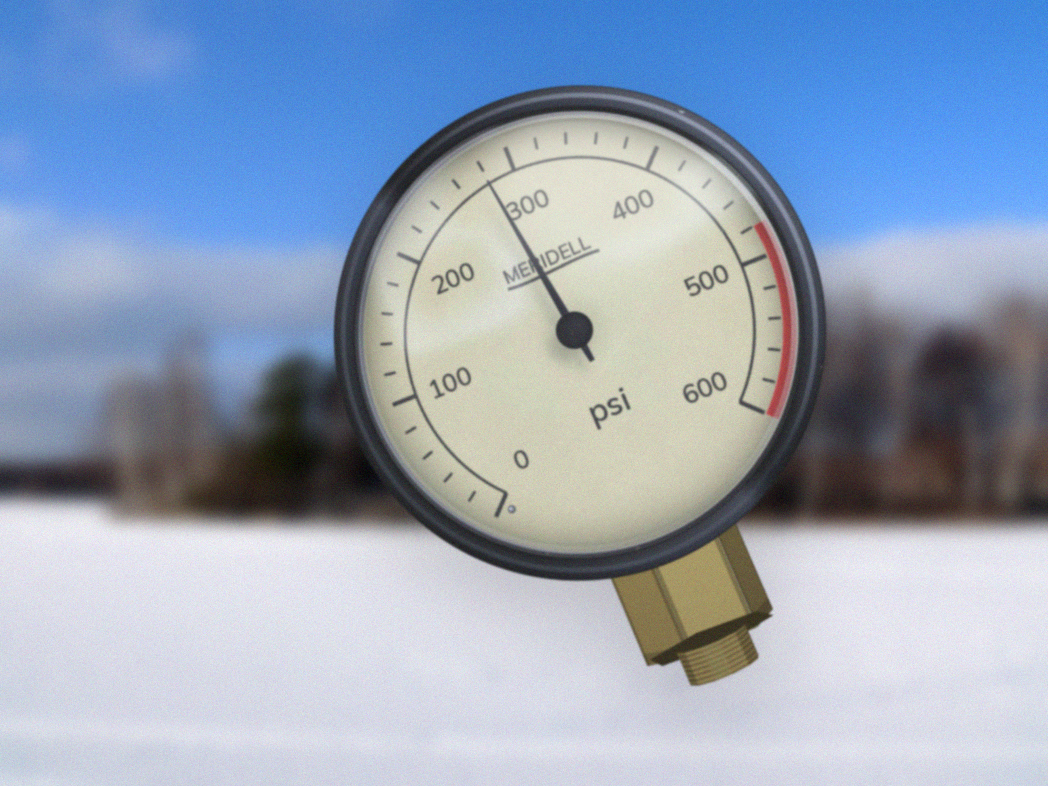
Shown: 280
